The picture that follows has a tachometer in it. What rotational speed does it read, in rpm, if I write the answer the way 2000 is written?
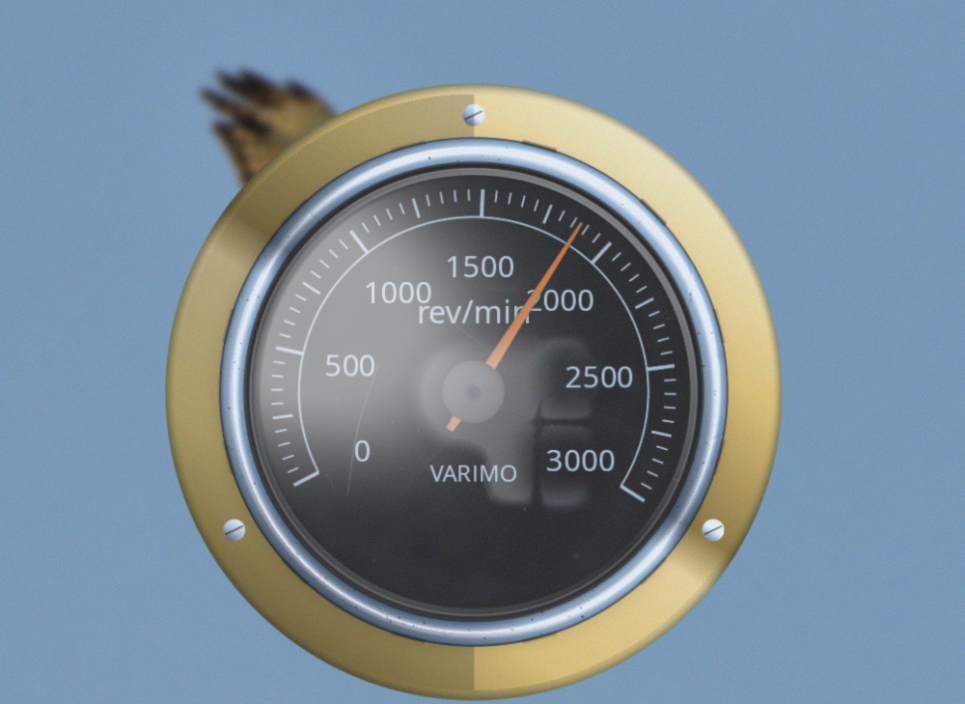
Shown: 1875
